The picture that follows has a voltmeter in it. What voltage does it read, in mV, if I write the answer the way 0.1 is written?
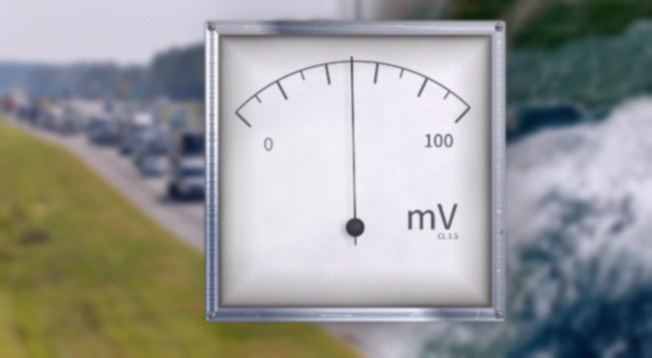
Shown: 50
